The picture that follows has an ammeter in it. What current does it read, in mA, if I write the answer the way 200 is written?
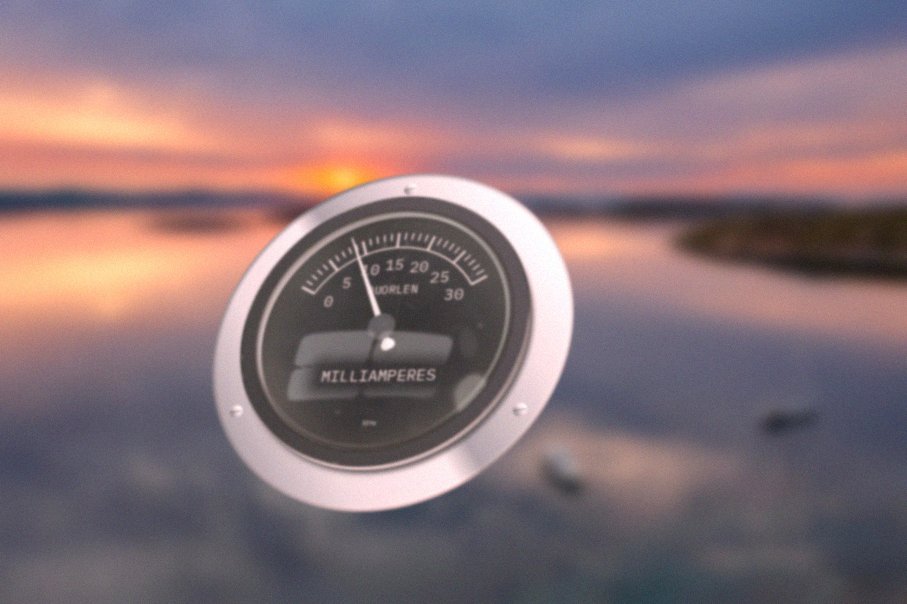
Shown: 9
